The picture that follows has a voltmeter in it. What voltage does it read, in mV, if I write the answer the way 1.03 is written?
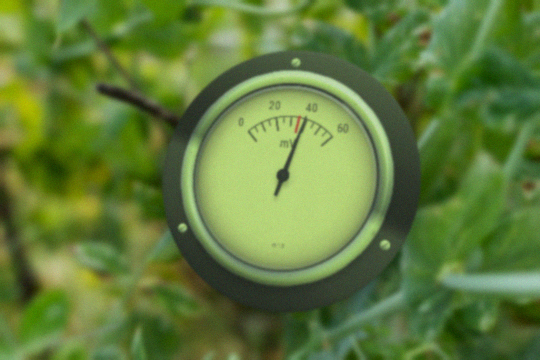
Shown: 40
